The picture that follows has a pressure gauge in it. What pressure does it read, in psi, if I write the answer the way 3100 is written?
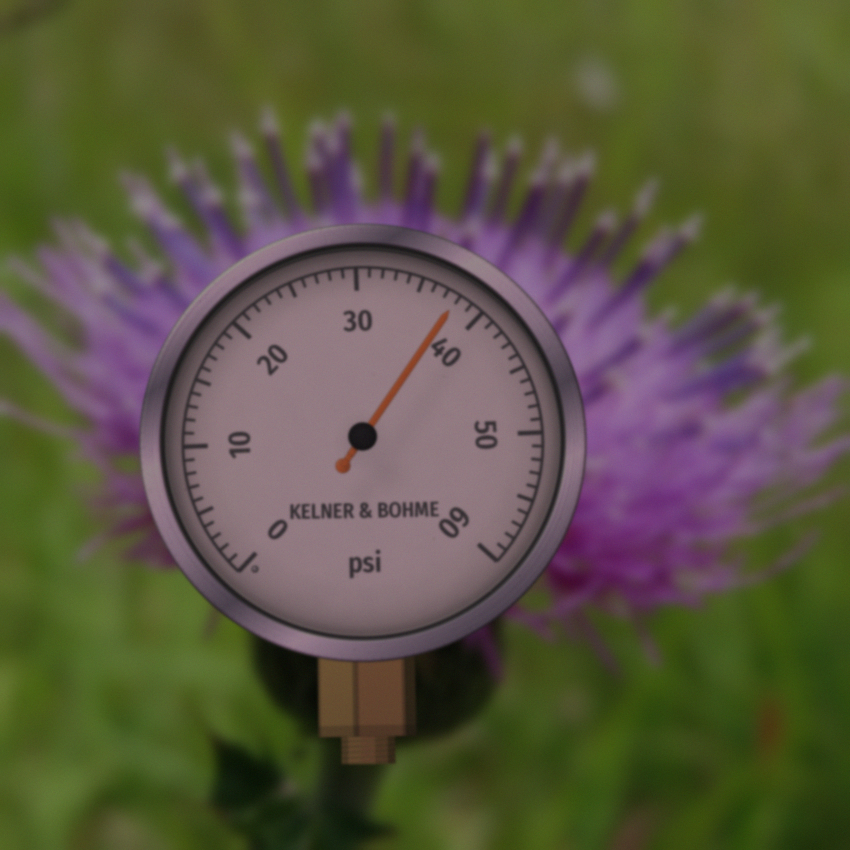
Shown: 38
